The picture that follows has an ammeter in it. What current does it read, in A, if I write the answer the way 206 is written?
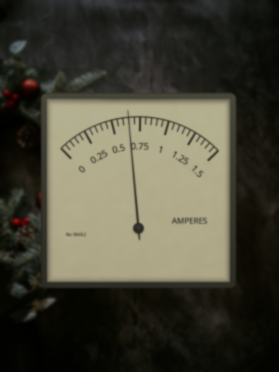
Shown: 0.65
